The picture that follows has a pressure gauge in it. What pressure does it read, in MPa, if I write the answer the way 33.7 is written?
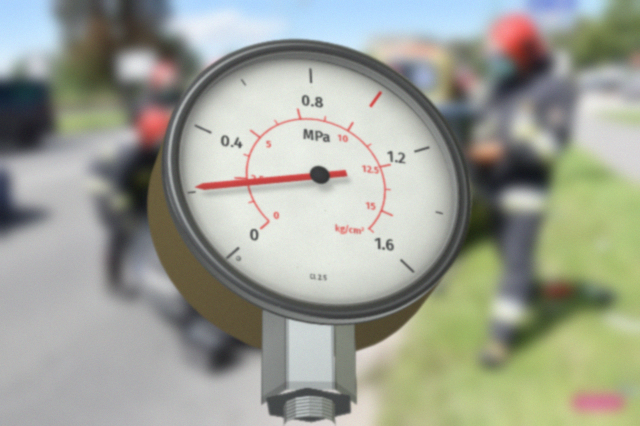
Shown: 0.2
